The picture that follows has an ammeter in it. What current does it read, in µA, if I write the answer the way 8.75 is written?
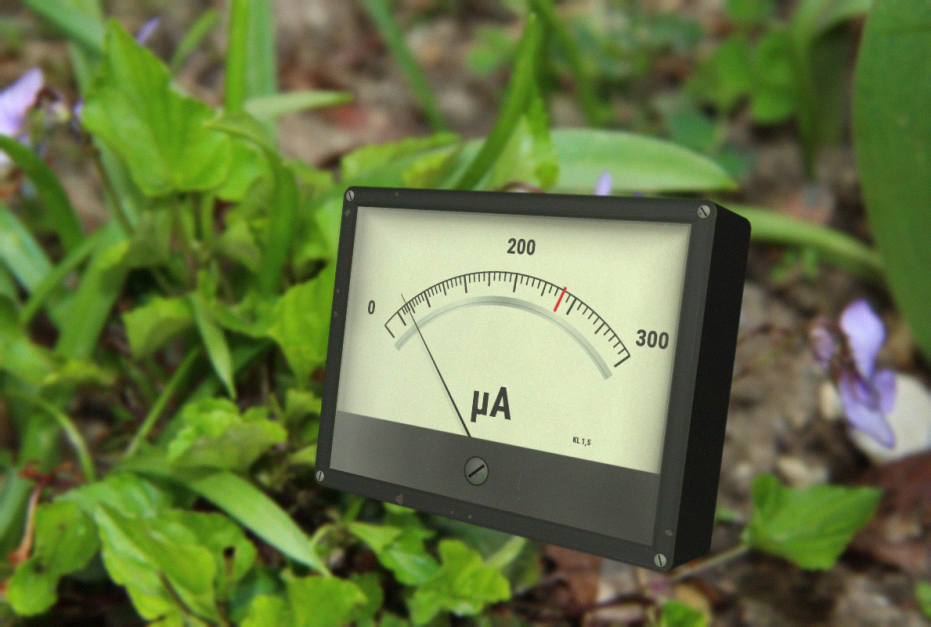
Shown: 75
